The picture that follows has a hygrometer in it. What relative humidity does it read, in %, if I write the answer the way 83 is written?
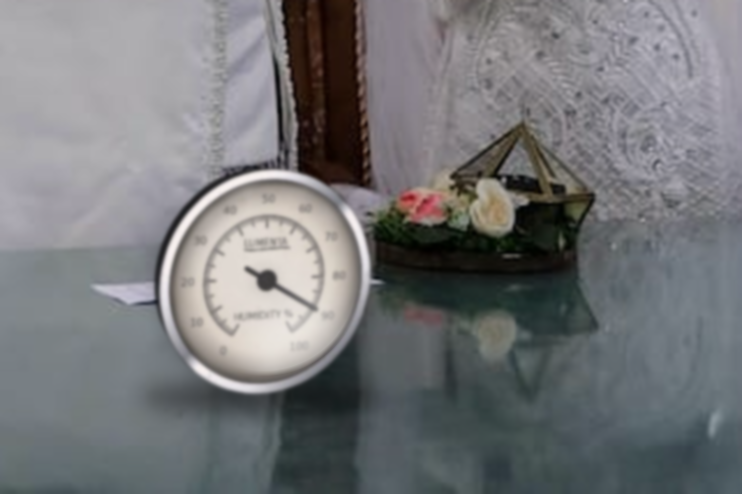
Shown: 90
